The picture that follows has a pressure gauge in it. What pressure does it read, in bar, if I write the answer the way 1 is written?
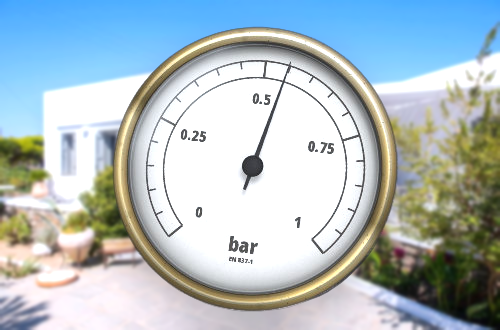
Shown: 0.55
